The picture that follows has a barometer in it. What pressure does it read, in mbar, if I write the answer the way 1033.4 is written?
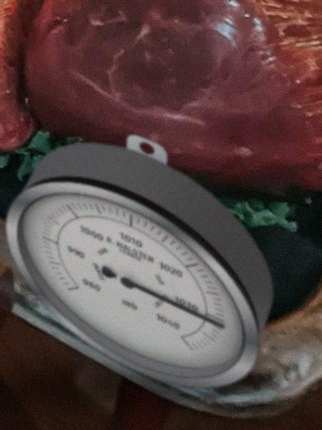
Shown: 1030
